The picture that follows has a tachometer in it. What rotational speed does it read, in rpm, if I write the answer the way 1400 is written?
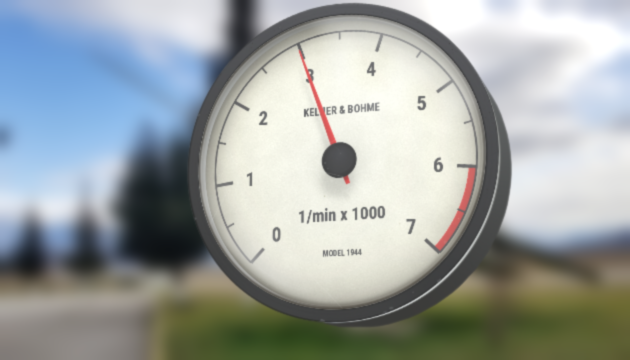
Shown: 3000
